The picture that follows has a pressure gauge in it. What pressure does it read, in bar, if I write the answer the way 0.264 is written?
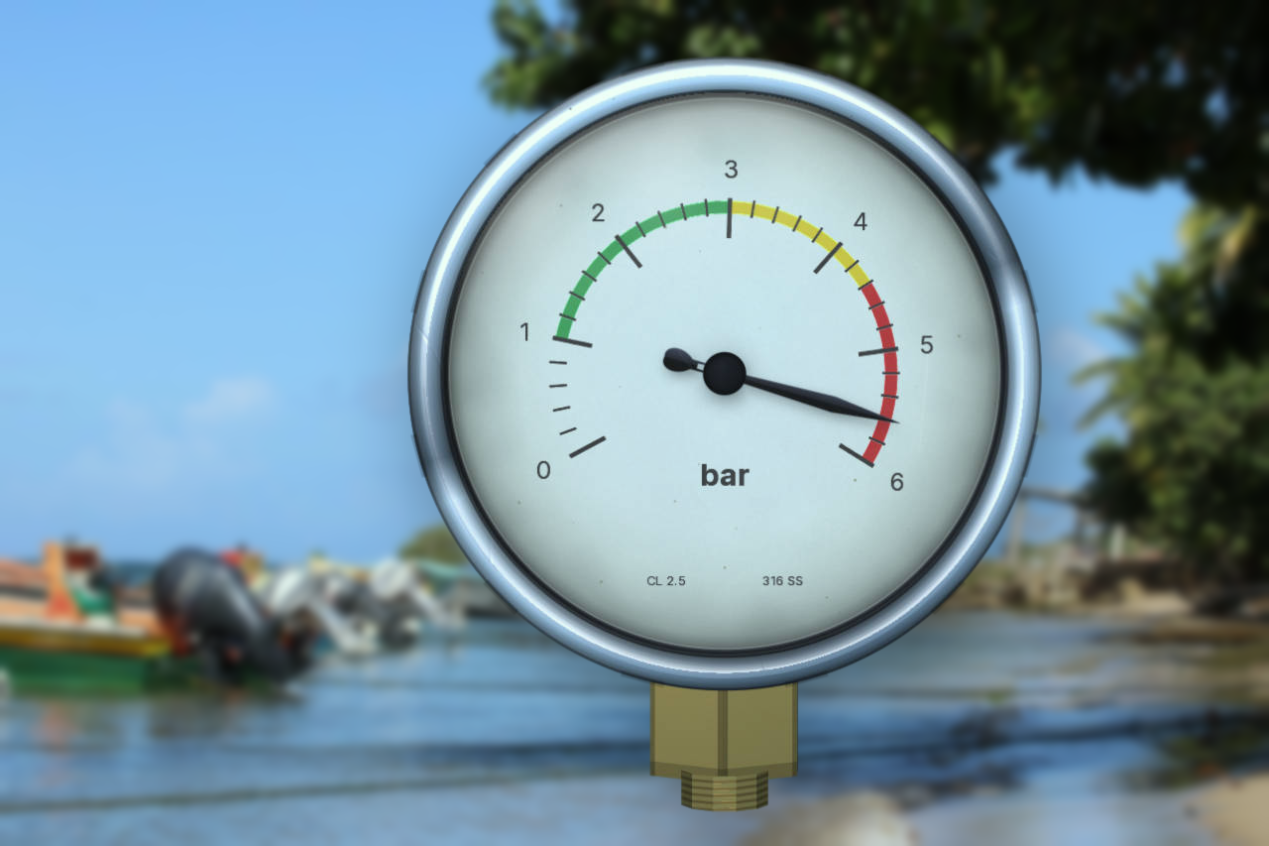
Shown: 5.6
